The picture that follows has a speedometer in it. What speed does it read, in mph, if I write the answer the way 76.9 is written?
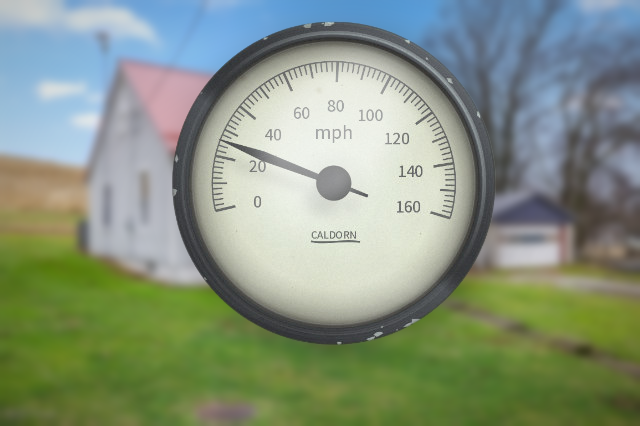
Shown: 26
